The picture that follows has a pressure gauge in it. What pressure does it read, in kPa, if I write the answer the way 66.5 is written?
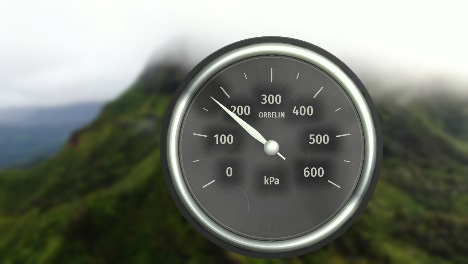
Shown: 175
